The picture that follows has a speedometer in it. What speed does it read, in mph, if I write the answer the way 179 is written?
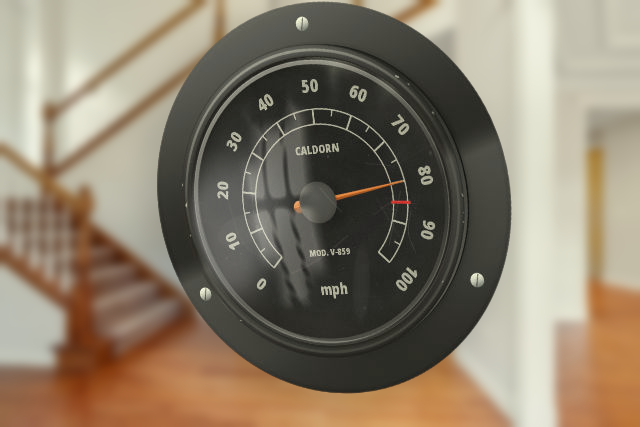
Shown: 80
